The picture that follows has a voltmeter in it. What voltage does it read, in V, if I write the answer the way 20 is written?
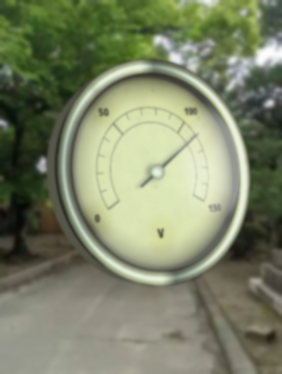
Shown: 110
